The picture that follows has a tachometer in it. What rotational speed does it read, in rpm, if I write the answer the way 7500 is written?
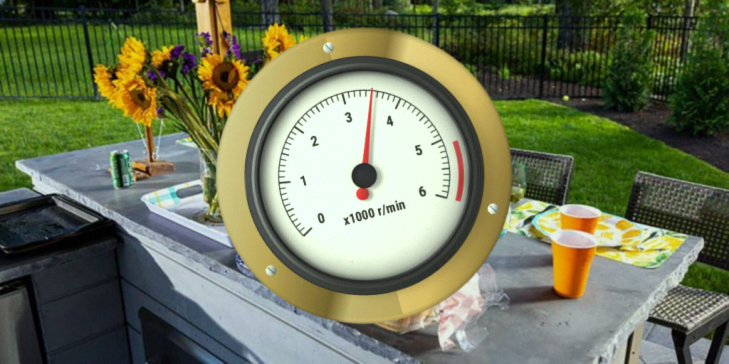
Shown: 3500
